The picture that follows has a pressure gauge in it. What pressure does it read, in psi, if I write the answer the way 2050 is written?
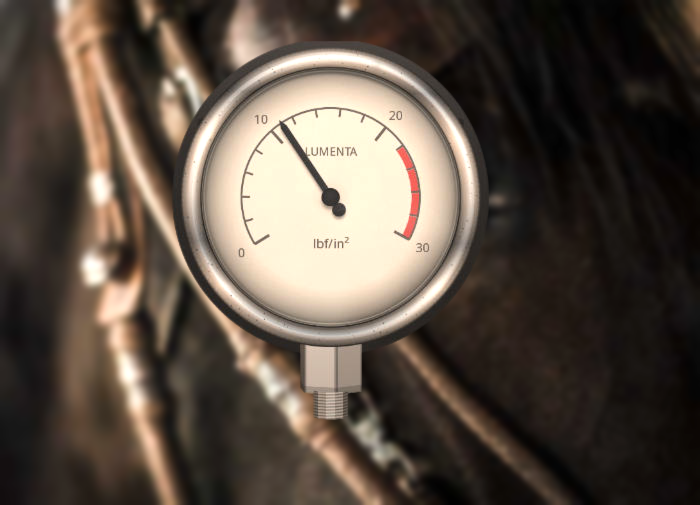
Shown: 11
